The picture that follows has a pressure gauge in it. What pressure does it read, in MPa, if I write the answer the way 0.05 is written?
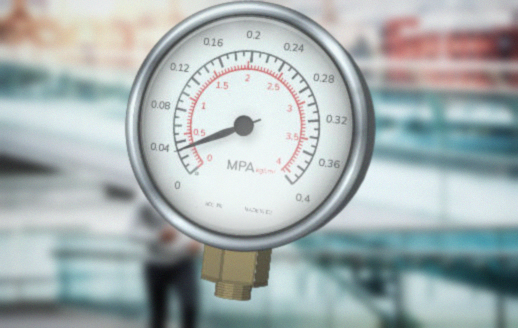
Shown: 0.03
